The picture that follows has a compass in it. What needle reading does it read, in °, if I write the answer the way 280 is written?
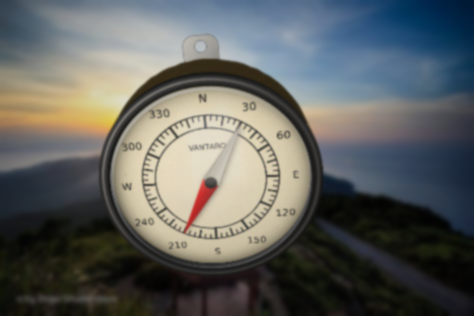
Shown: 210
